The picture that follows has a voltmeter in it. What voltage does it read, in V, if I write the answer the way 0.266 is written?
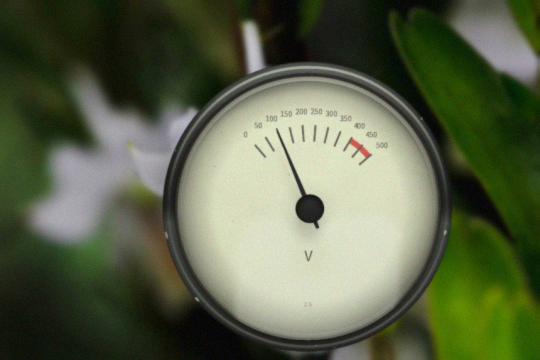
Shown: 100
